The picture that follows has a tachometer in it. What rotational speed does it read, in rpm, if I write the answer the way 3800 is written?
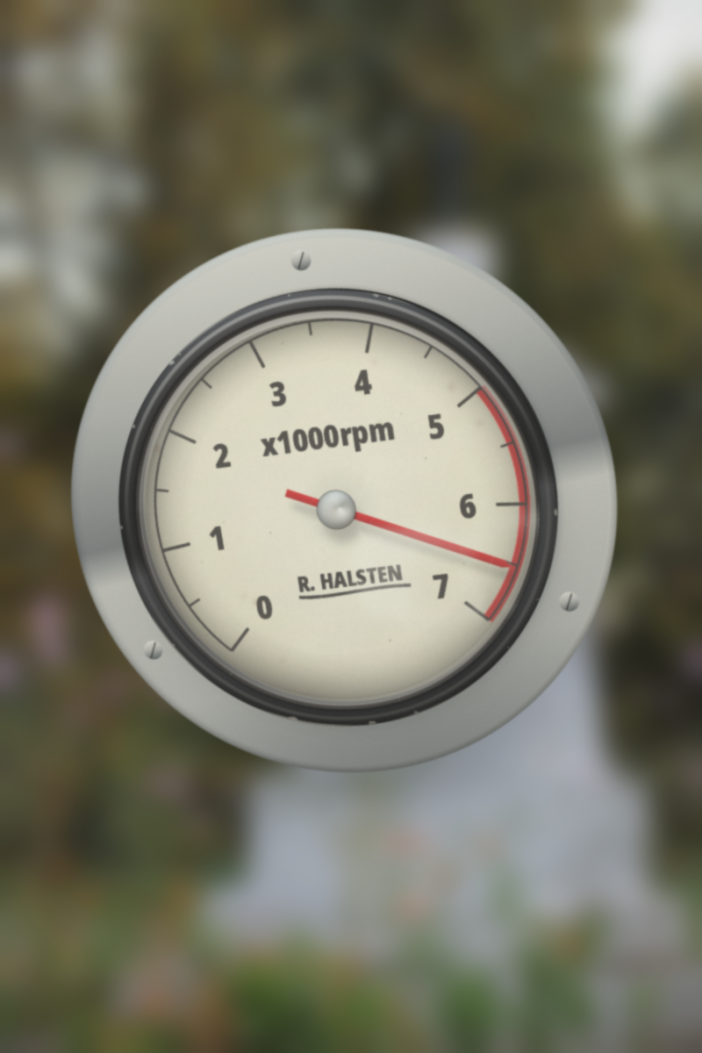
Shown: 6500
